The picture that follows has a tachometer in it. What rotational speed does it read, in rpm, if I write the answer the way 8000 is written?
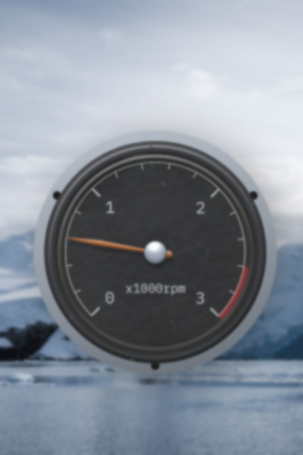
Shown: 600
